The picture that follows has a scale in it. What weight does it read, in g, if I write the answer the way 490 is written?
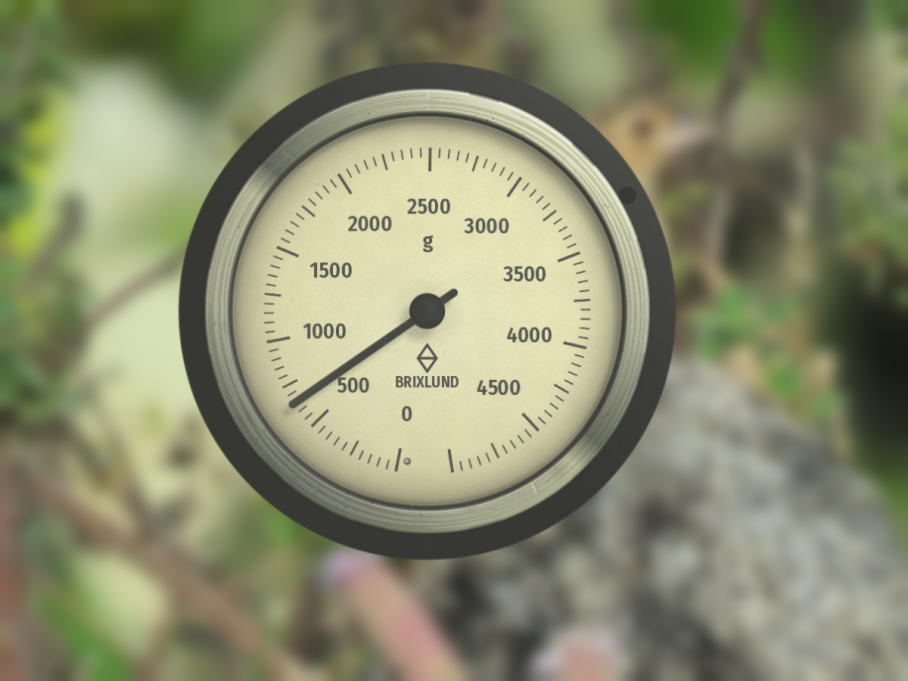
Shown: 650
